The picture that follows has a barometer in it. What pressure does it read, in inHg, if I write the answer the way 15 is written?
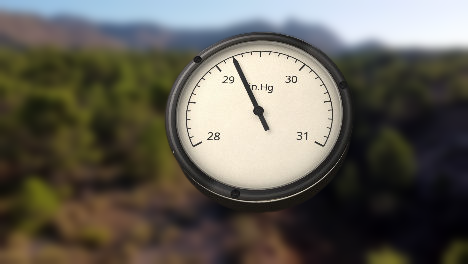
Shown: 29.2
